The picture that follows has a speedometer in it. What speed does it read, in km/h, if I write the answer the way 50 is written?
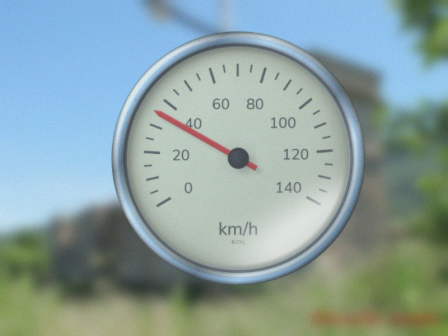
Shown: 35
